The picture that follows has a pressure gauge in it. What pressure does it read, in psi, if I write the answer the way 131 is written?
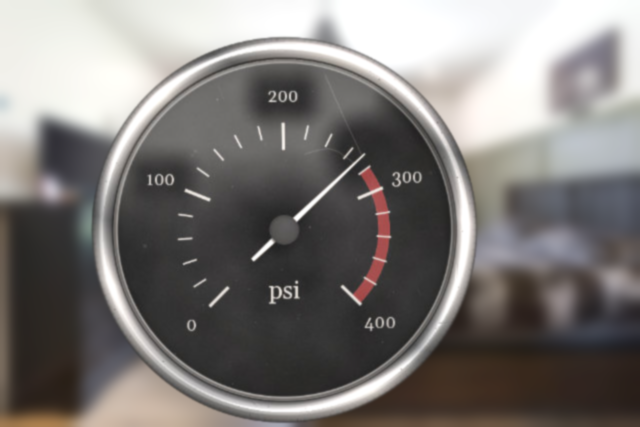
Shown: 270
